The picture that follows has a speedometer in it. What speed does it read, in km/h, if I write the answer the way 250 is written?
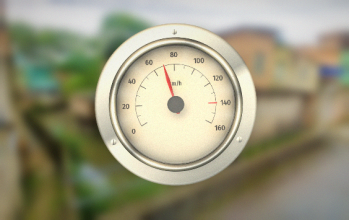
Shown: 70
